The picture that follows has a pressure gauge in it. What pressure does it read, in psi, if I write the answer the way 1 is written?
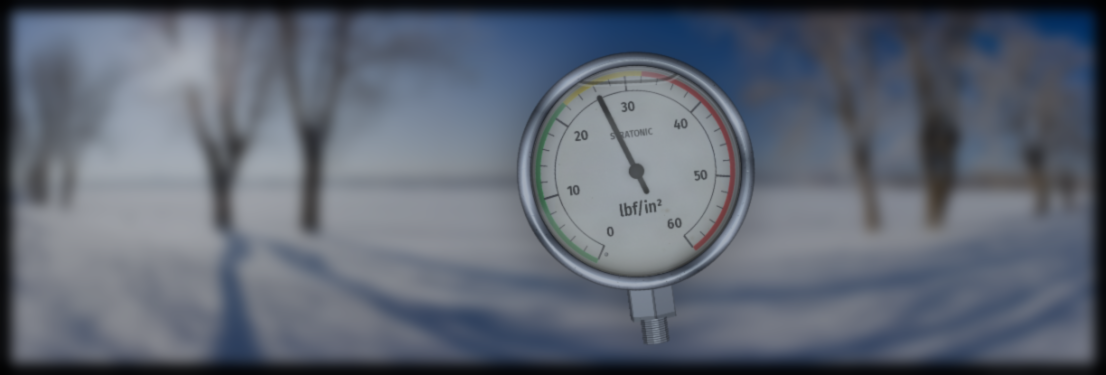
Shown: 26
